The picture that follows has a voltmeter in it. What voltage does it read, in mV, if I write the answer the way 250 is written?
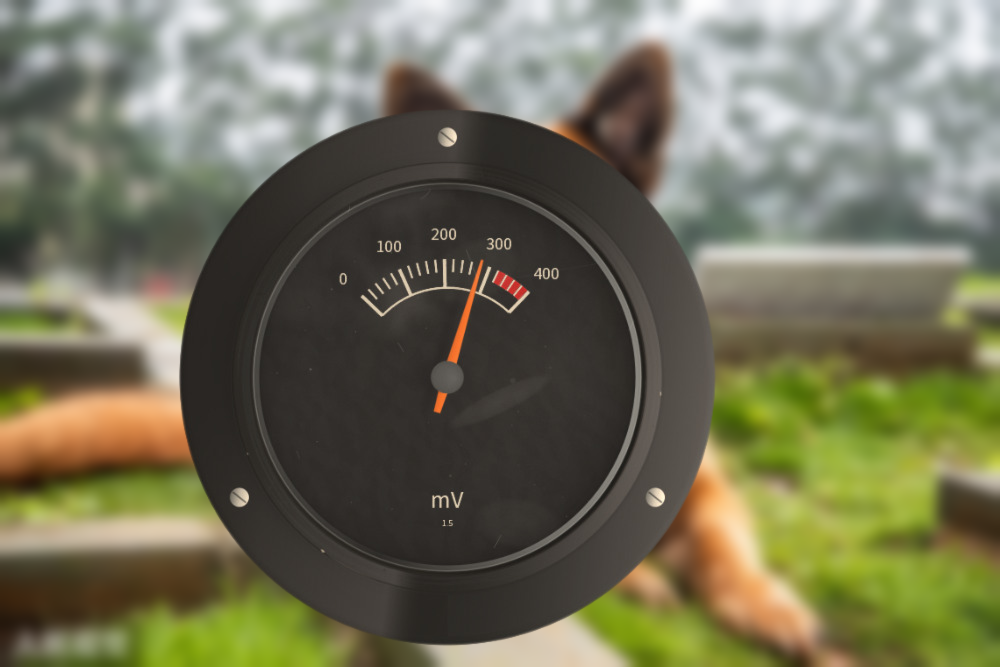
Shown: 280
